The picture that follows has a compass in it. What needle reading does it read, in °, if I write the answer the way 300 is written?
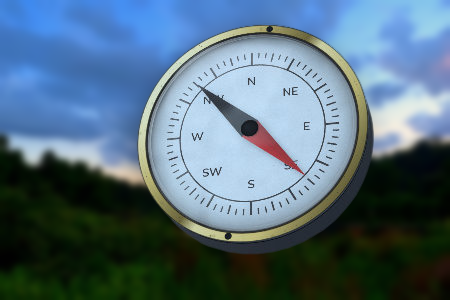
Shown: 135
